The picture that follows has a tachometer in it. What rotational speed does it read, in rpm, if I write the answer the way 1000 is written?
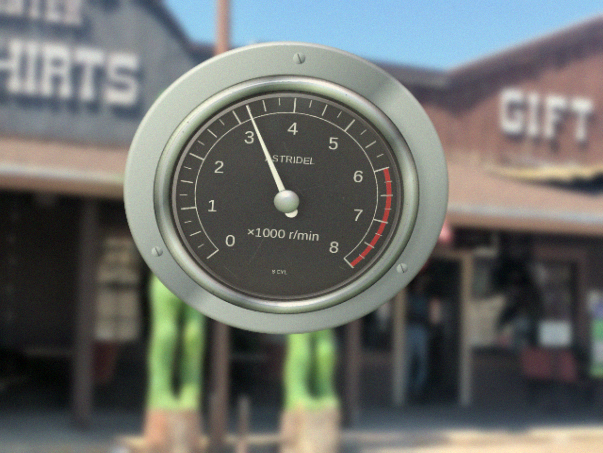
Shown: 3250
